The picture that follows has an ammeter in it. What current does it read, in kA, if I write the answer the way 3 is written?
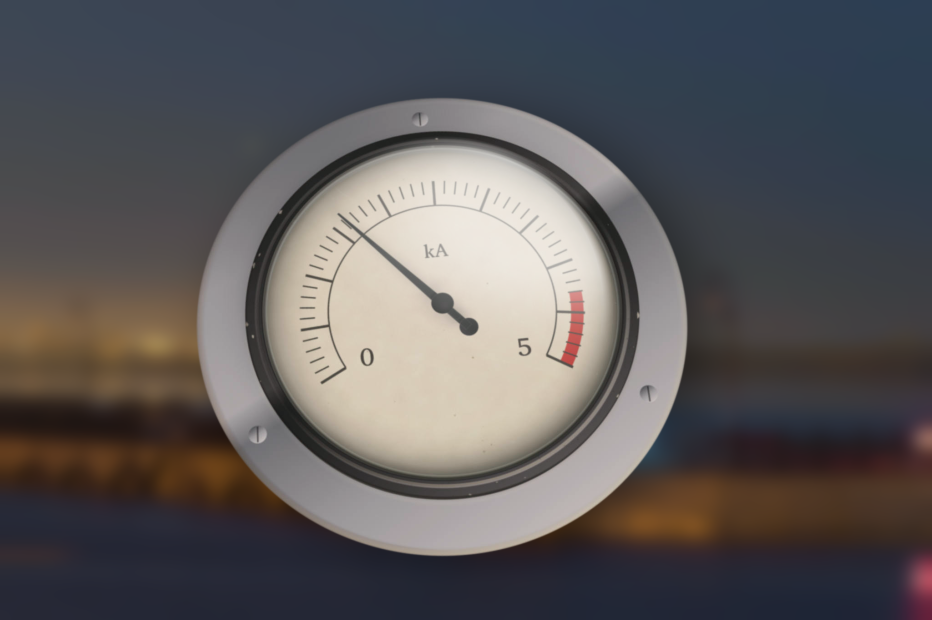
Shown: 1.6
